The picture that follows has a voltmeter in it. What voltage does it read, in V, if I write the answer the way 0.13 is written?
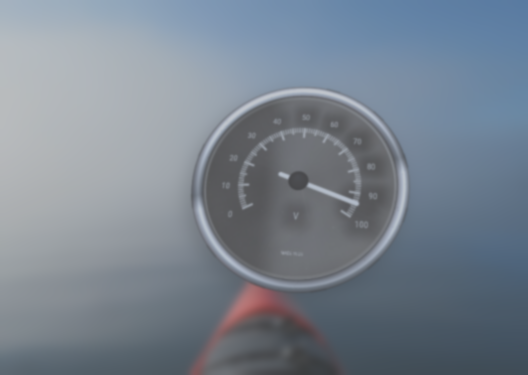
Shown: 95
